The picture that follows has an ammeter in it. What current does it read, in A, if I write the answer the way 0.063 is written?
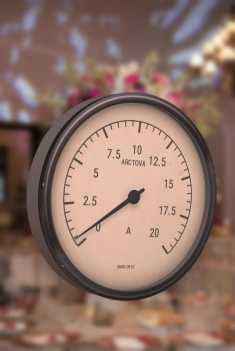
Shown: 0.5
